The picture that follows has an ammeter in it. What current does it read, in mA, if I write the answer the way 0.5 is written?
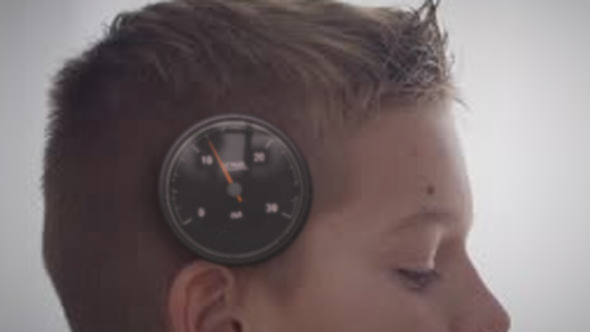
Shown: 12
